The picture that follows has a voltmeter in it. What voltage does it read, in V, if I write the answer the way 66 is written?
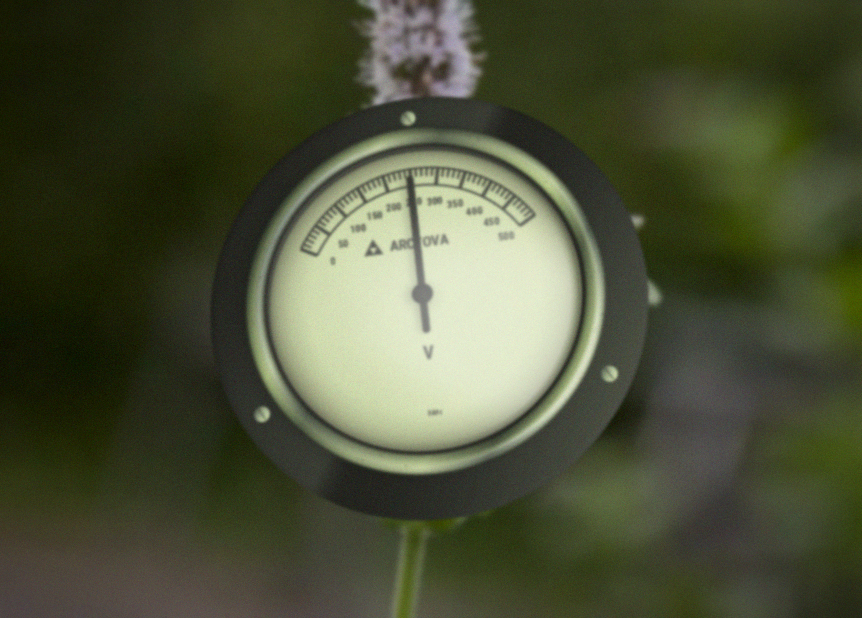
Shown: 250
